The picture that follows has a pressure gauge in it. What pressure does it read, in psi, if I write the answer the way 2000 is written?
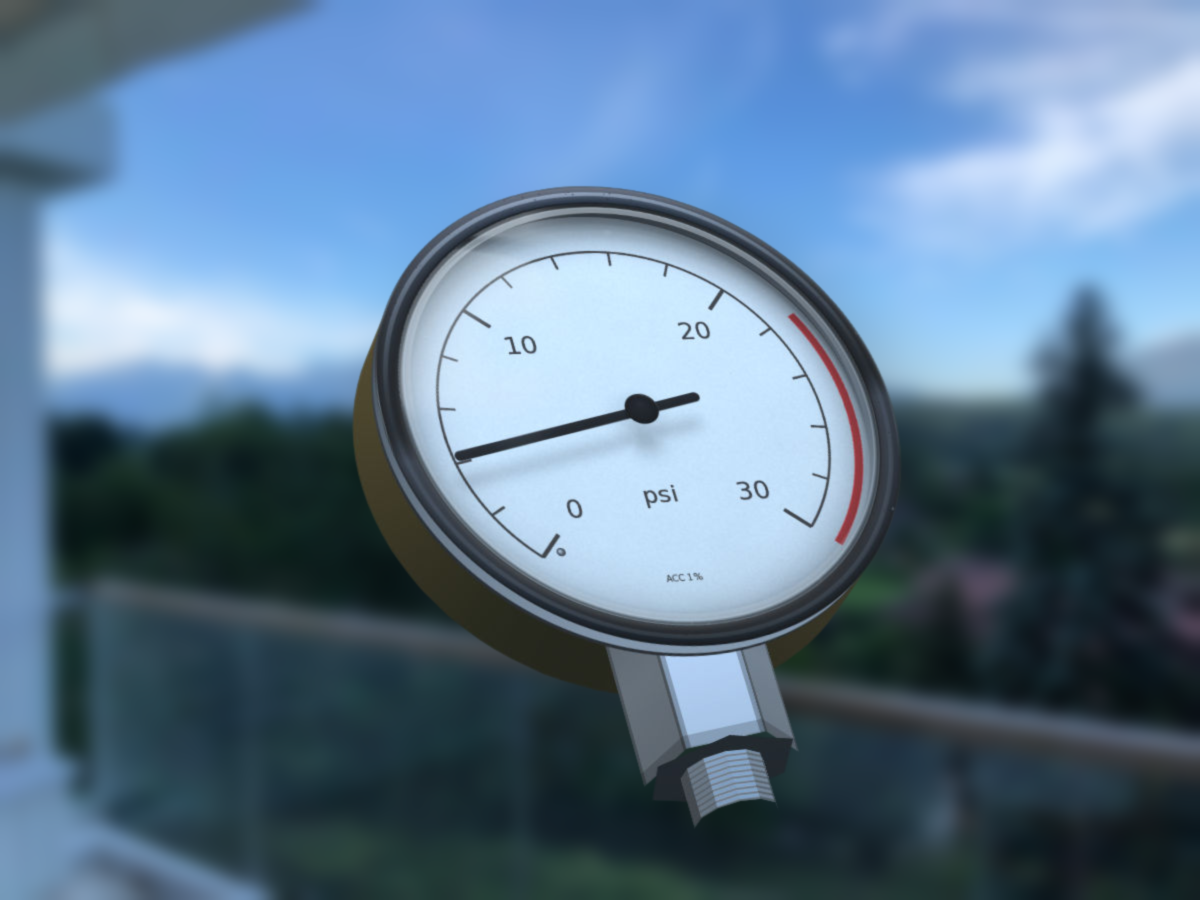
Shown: 4
